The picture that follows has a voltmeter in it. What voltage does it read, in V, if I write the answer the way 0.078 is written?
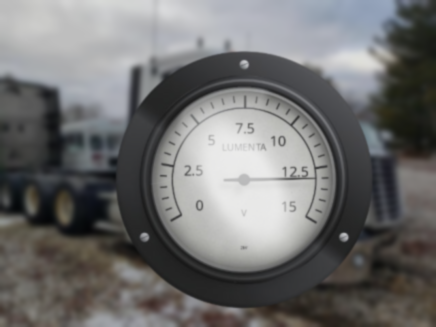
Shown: 13
